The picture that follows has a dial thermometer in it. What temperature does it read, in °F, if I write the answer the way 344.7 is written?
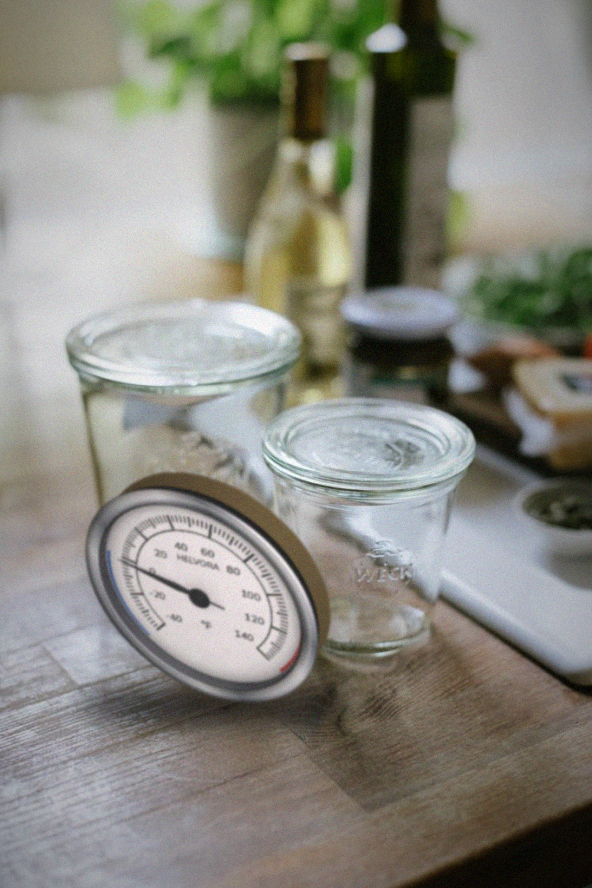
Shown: 0
